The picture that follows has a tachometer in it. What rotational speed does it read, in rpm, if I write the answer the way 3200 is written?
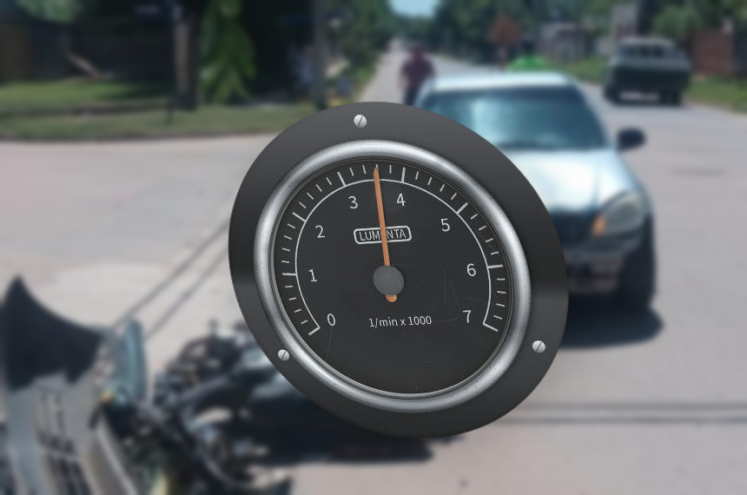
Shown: 3600
